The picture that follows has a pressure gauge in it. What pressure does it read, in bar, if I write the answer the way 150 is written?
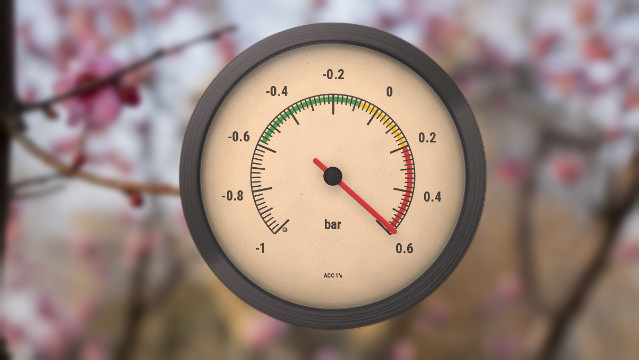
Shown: 0.58
